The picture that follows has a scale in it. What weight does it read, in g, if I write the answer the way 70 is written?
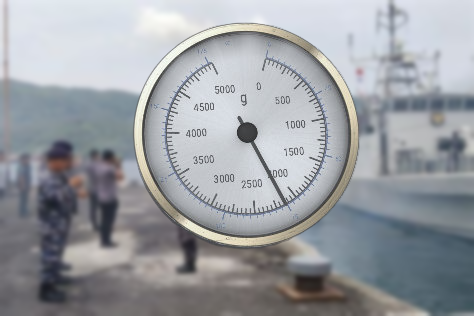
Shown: 2150
